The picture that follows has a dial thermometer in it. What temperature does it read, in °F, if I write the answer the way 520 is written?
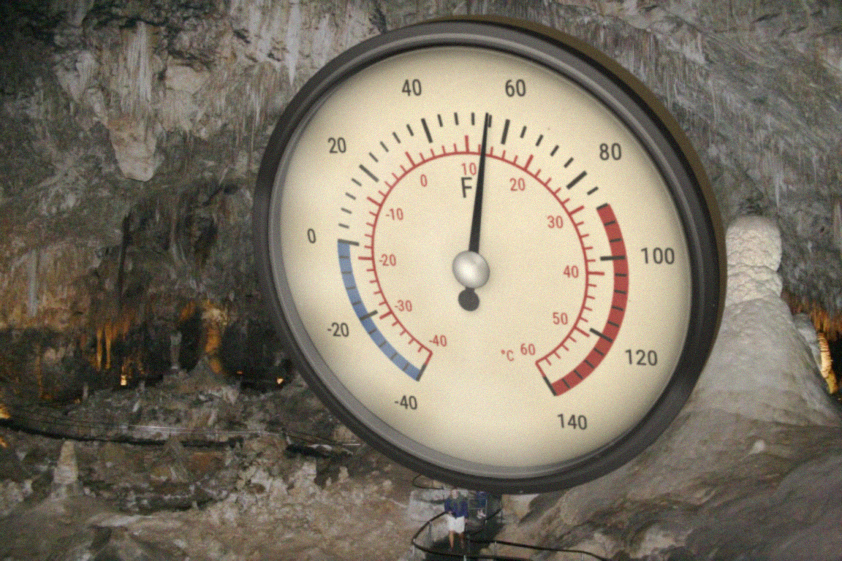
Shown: 56
